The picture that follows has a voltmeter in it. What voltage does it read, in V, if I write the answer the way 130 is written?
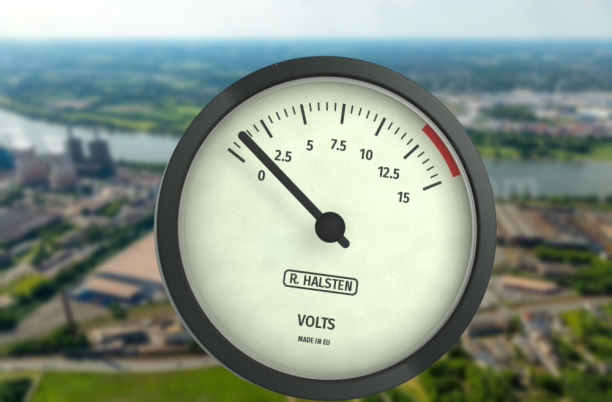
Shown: 1
